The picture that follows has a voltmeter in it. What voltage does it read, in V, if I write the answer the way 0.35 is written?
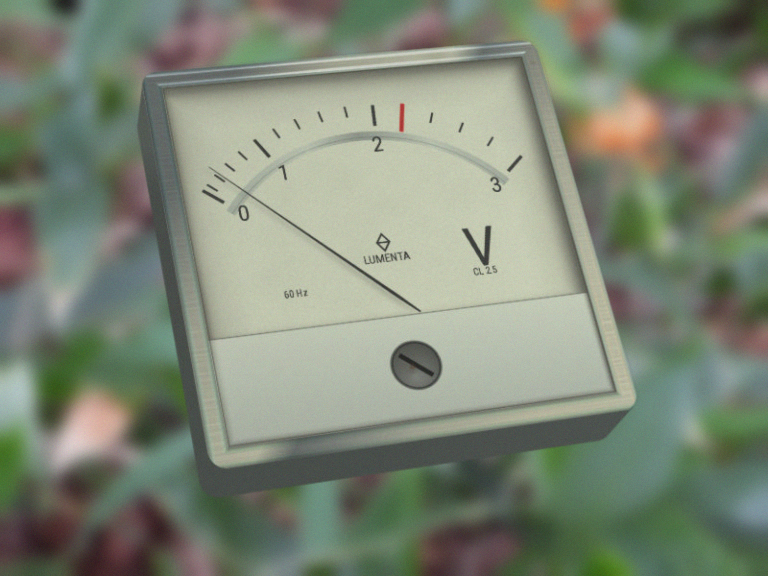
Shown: 0.4
